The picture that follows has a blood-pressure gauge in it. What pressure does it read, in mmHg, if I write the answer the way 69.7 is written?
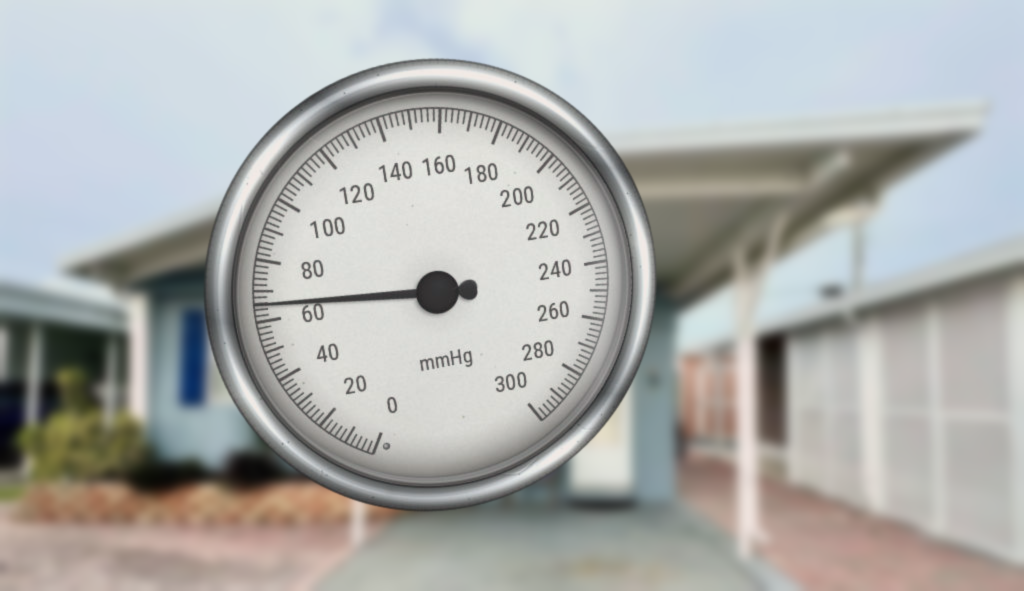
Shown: 66
